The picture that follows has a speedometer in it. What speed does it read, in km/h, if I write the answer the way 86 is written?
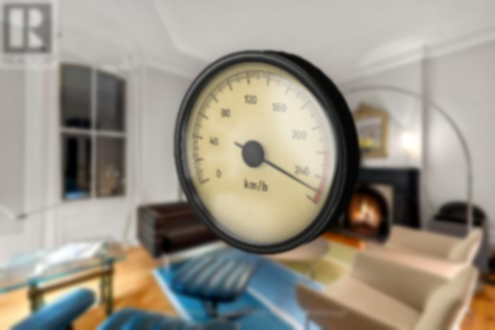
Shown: 250
